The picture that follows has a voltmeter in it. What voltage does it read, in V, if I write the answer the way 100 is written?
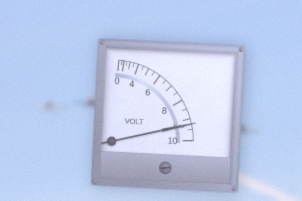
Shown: 9.25
